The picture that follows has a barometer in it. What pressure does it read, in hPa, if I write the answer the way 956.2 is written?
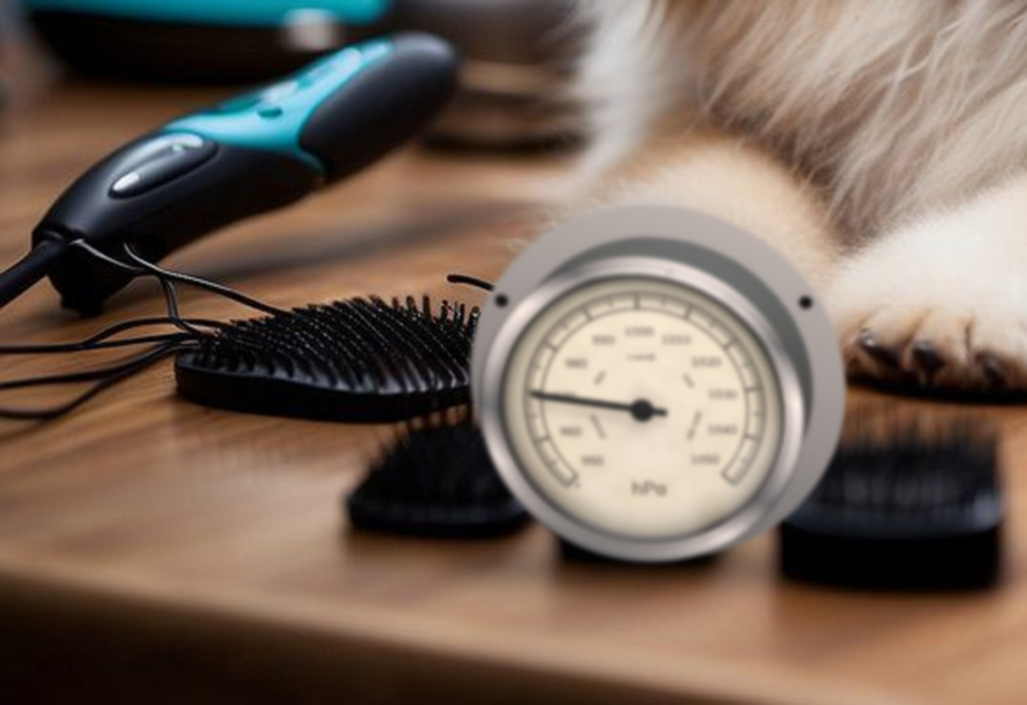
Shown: 970
